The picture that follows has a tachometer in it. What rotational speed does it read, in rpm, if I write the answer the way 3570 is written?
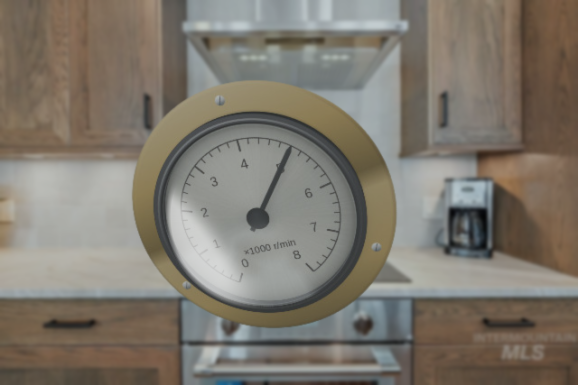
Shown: 5000
